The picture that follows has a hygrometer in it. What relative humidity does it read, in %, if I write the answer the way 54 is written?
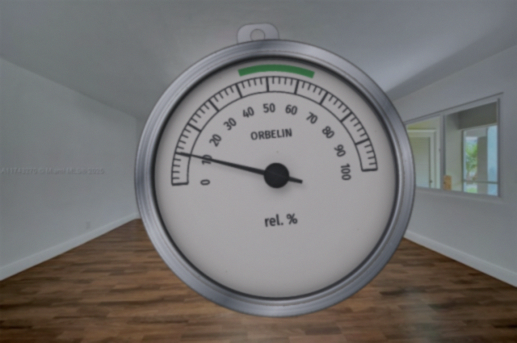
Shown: 10
